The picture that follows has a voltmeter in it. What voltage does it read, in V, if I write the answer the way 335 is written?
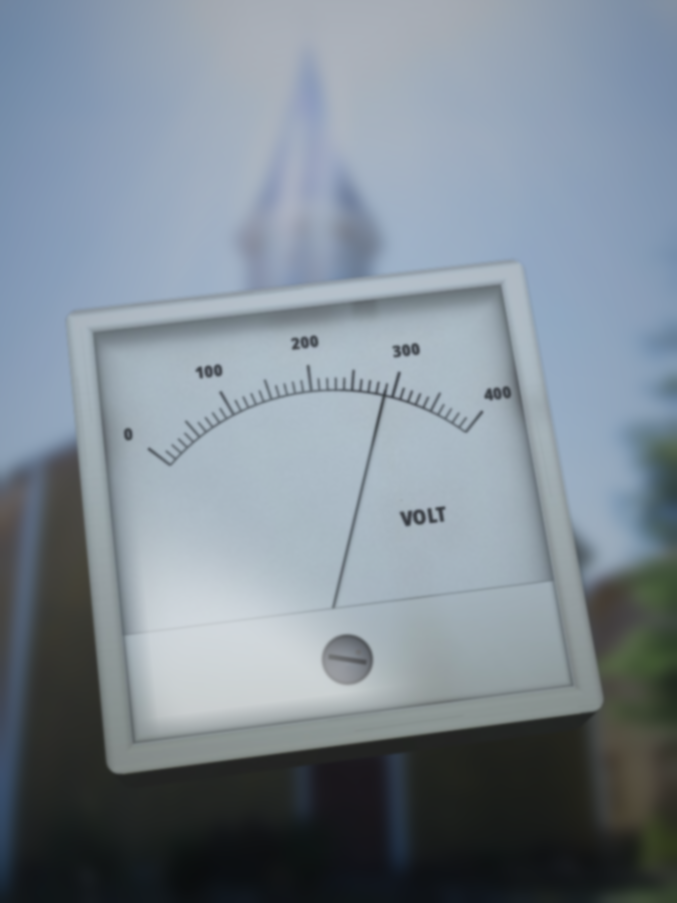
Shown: 290
